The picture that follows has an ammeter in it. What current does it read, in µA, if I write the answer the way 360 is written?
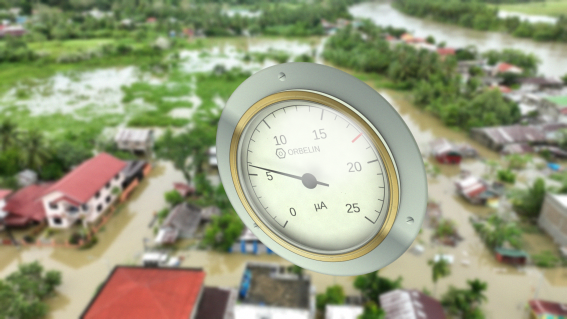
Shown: 6
